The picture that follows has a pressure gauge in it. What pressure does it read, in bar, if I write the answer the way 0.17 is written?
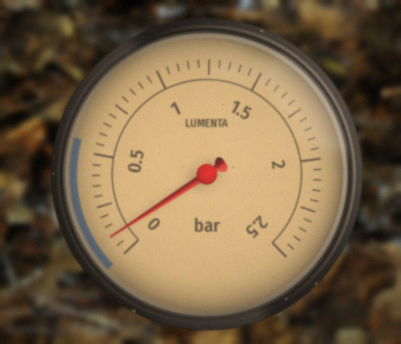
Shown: 0.1
